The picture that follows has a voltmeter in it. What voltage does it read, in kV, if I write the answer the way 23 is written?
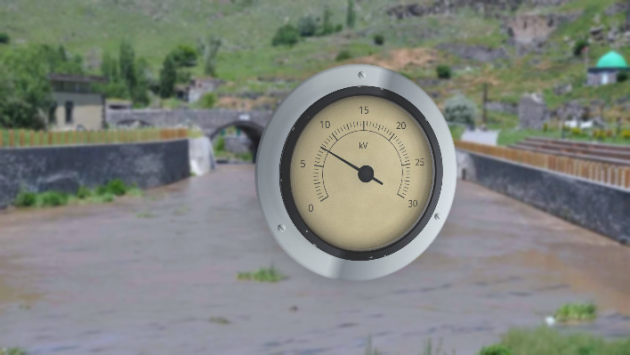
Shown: 7.5
